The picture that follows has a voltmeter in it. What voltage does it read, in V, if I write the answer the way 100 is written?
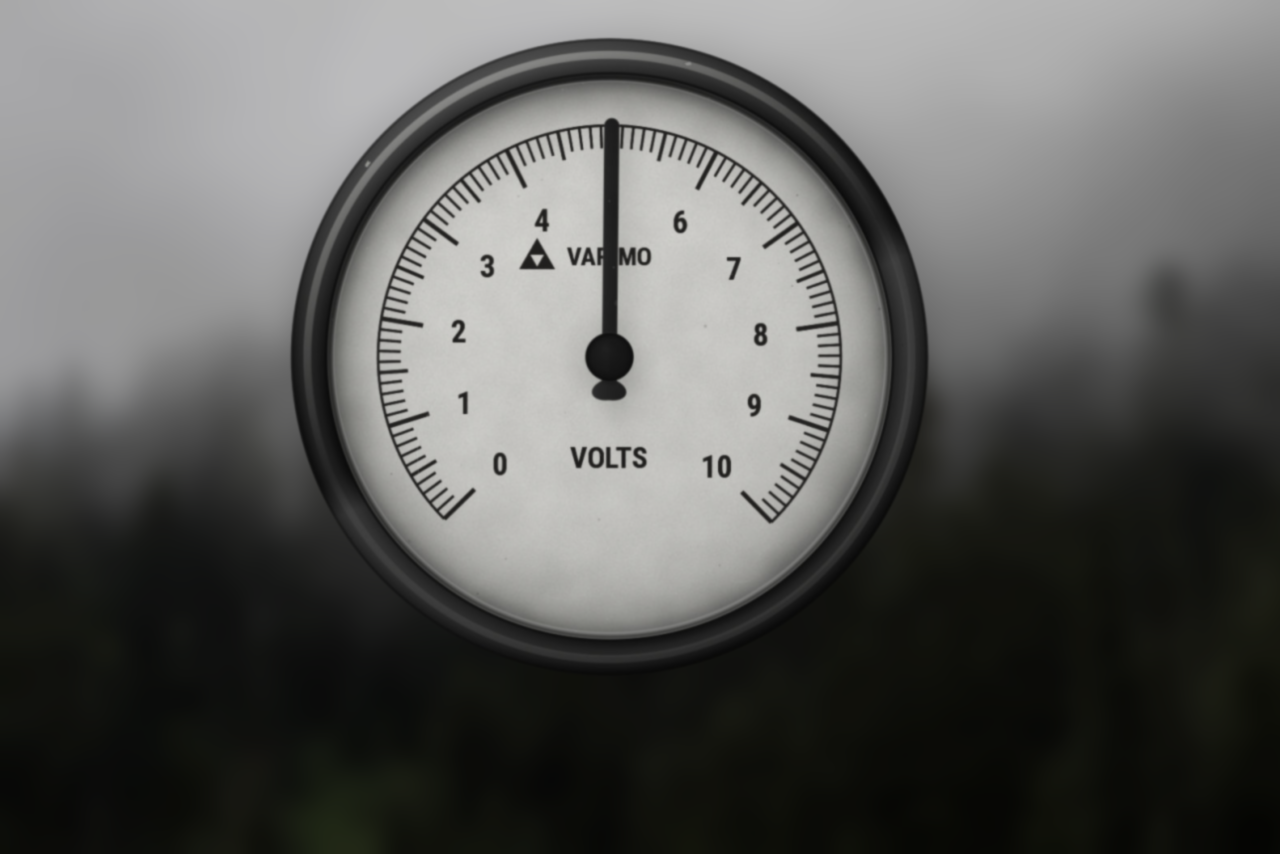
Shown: 5
